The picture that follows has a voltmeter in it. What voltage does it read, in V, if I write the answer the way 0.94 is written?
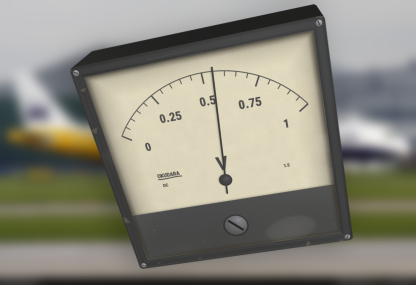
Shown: 0.55
